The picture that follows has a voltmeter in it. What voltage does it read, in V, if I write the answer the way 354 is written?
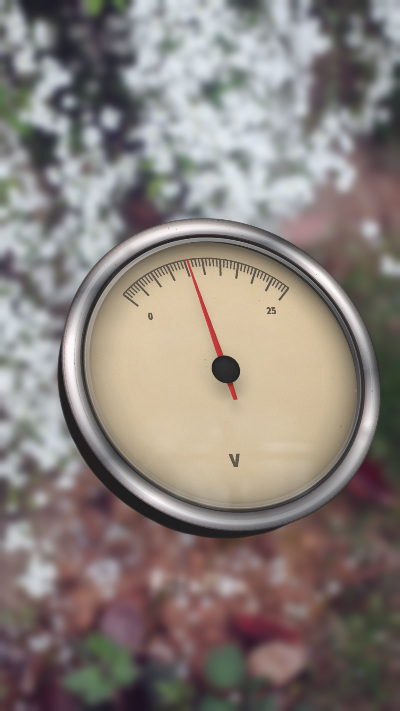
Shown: 10
